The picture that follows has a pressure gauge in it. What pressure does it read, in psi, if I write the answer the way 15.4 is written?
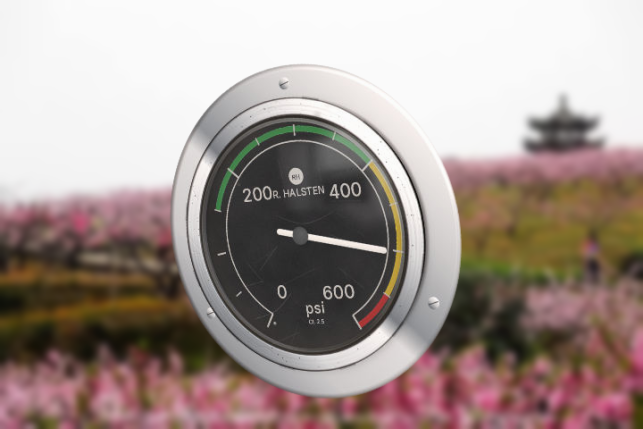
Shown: 500
